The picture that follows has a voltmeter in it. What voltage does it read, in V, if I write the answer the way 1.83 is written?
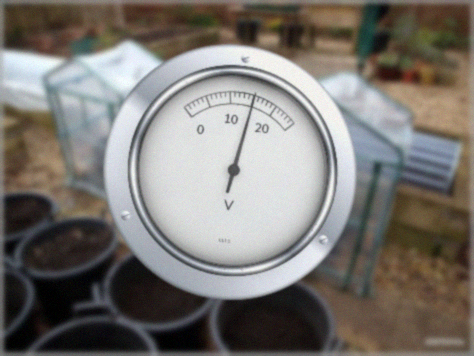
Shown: 15
